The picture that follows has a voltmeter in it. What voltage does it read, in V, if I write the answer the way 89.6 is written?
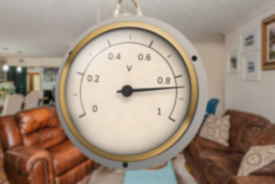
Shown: 0.85
